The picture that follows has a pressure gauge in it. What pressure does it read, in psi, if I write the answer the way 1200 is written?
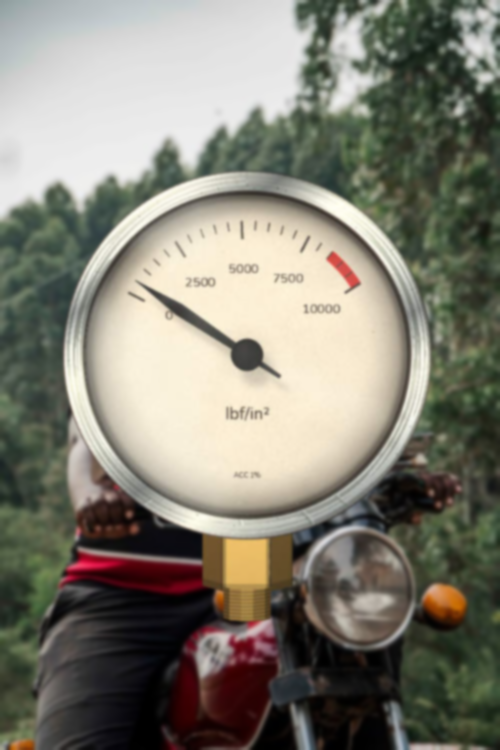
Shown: 500
